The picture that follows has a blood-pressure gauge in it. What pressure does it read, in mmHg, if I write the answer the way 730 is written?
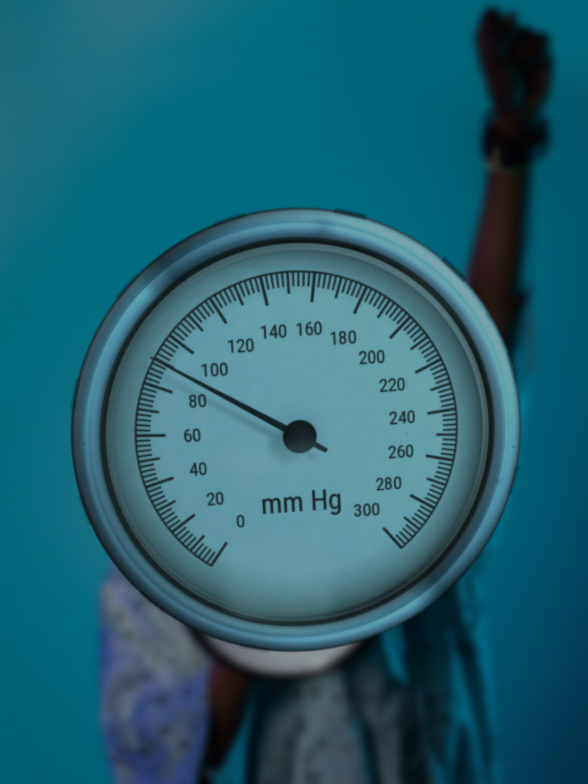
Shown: 90
